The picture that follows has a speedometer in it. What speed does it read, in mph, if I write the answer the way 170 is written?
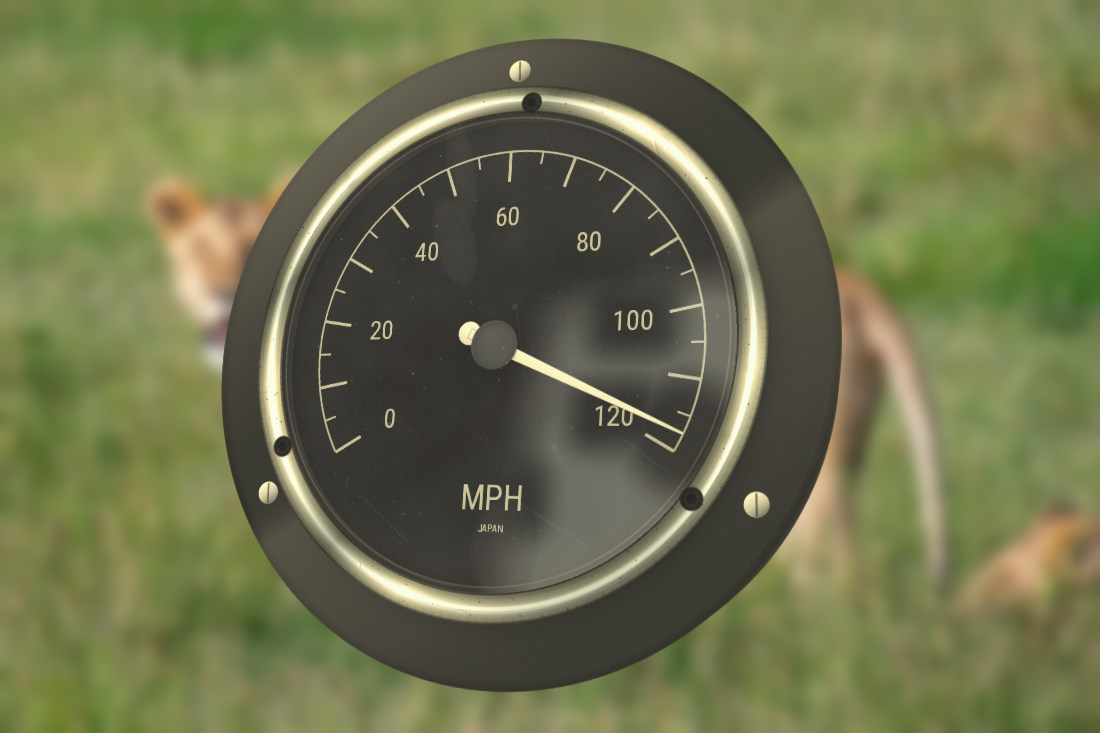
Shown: 117.5
